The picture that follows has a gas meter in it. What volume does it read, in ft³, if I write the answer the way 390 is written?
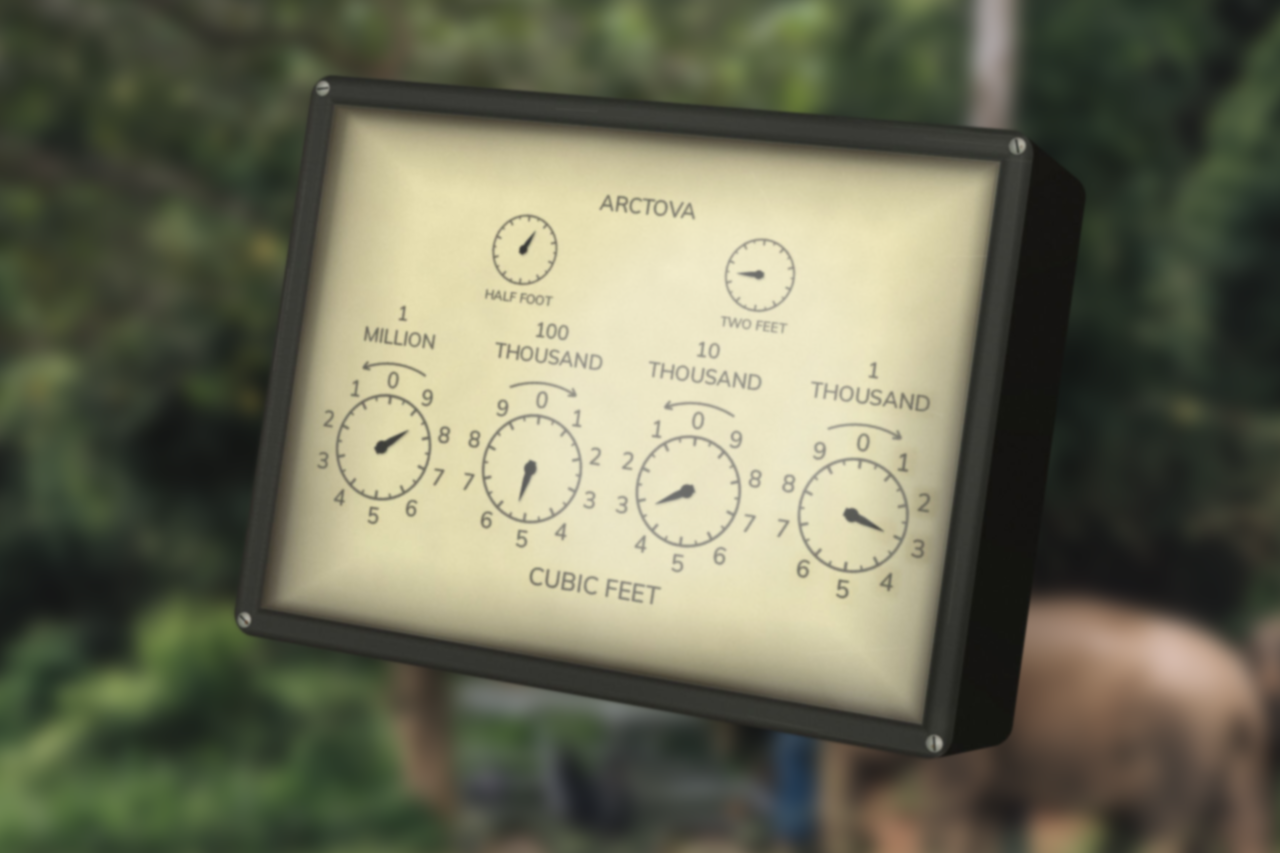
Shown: 853300
